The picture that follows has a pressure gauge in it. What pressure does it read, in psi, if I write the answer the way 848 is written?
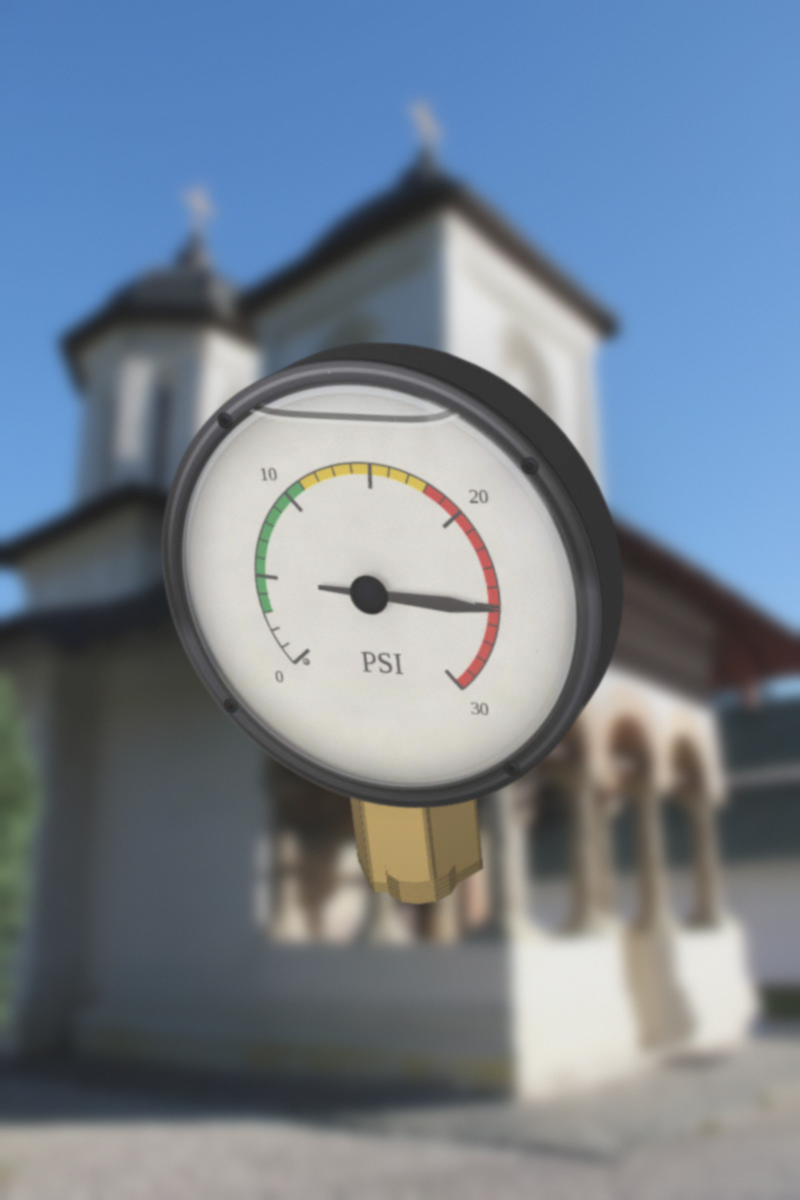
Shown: 25
